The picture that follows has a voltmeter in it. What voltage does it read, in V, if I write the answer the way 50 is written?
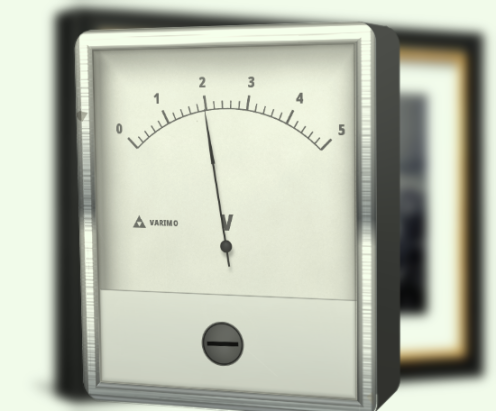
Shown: 2
